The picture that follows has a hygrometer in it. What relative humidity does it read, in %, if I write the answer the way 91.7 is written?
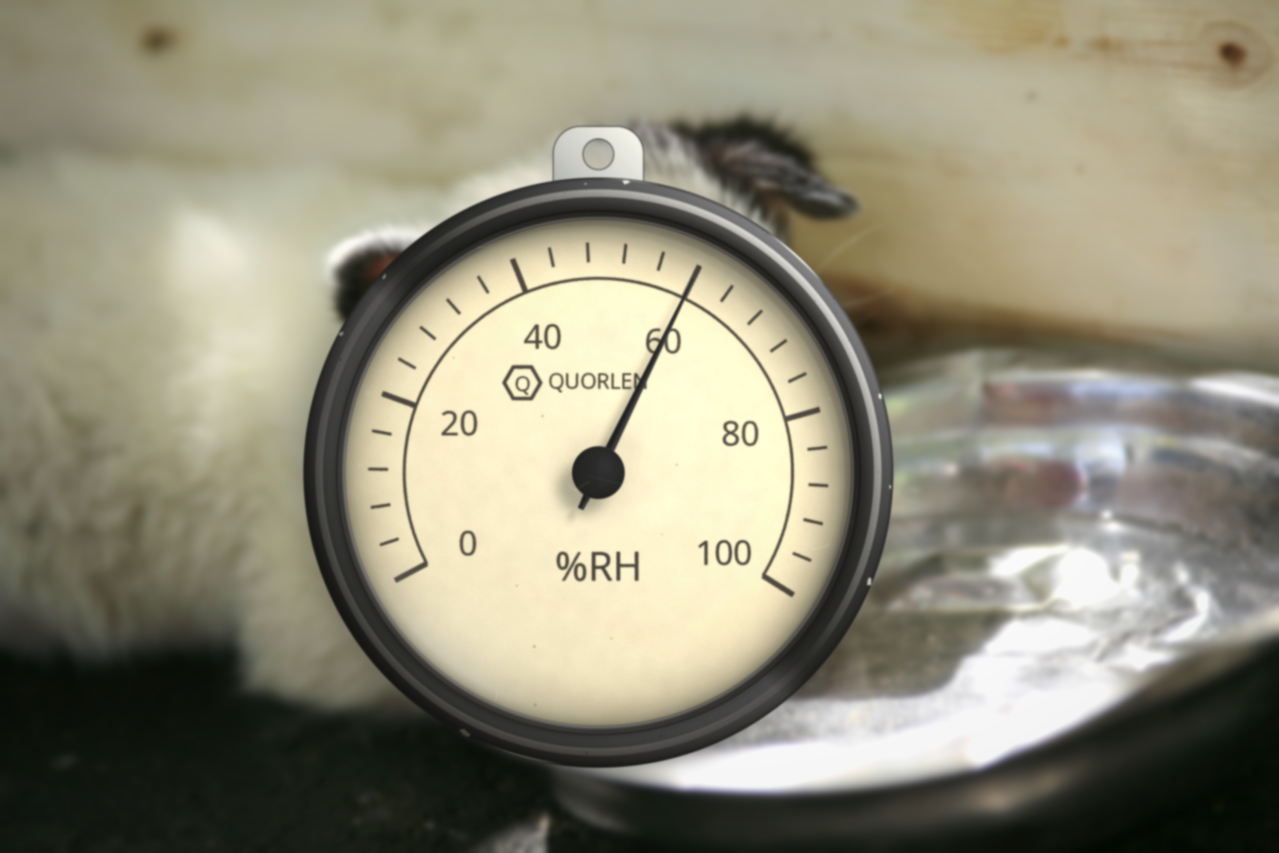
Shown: 60
